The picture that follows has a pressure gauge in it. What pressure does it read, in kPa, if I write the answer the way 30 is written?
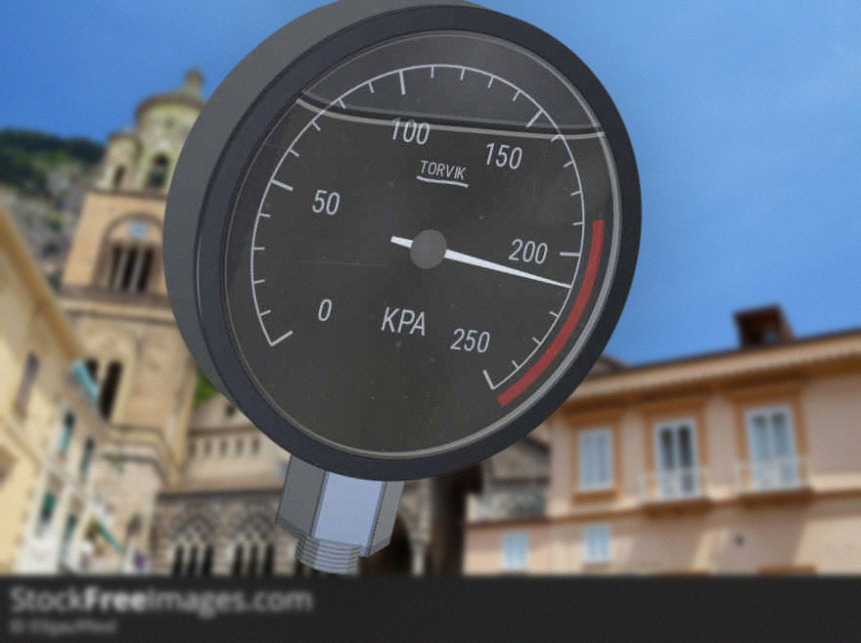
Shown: 210
